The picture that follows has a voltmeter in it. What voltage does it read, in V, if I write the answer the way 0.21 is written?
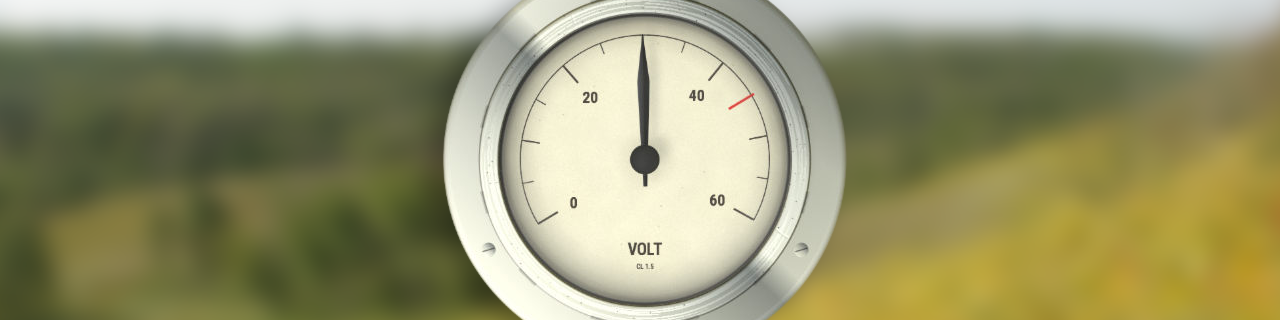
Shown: 30
